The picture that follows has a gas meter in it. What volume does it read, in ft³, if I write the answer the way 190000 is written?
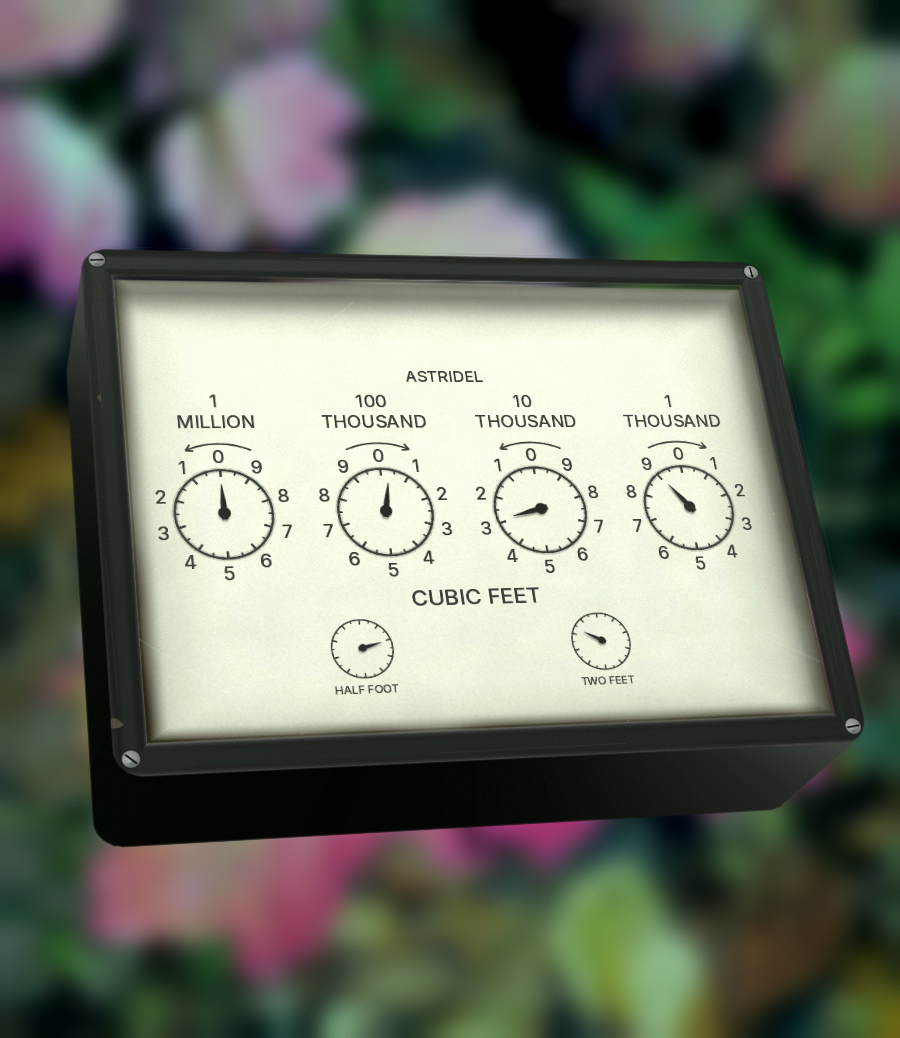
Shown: 2900
